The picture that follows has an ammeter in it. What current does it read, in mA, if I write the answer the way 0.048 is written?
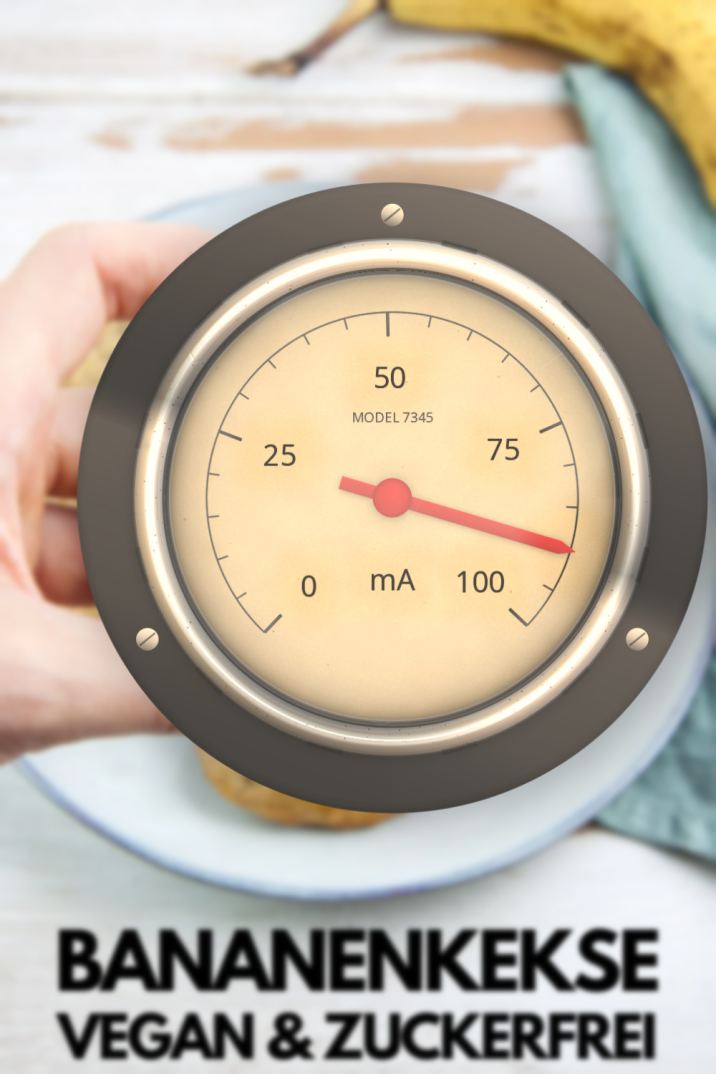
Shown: 90
